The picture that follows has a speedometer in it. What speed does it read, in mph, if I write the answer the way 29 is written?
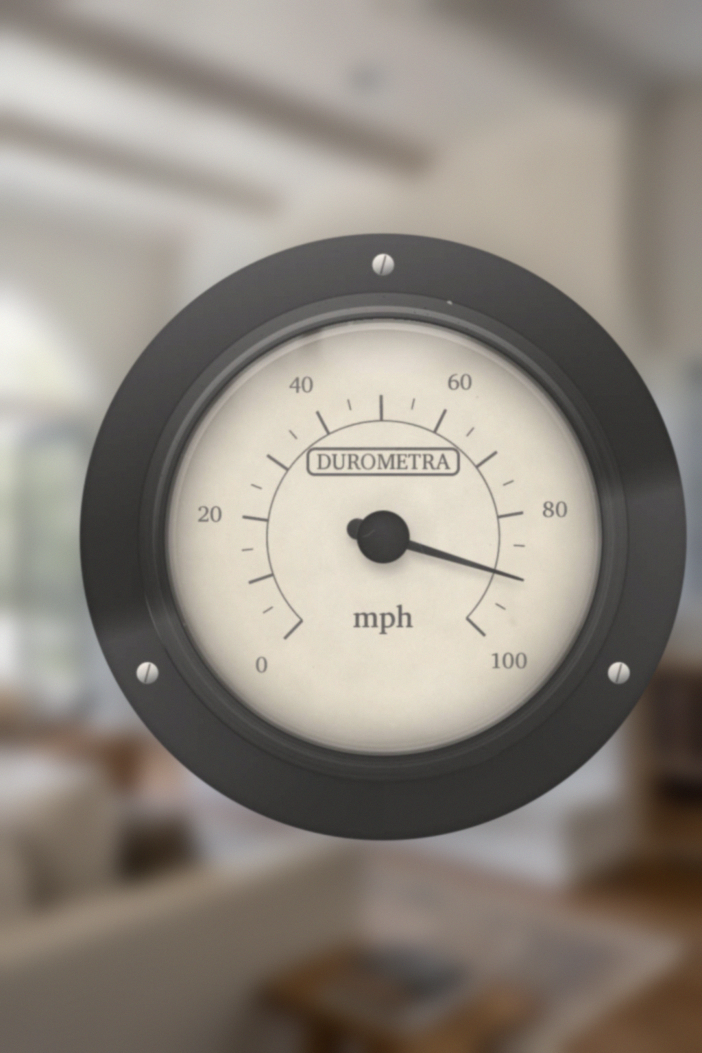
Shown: 90
